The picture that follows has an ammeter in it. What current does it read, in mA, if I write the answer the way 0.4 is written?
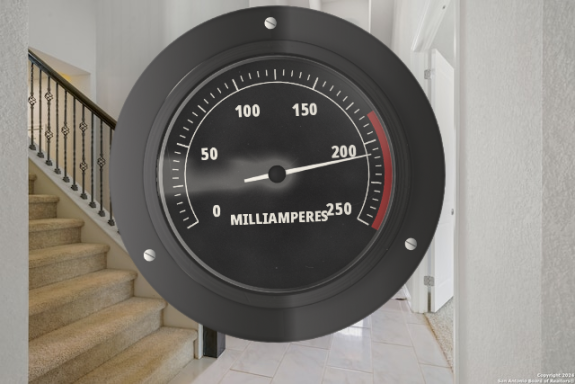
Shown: 207.5
